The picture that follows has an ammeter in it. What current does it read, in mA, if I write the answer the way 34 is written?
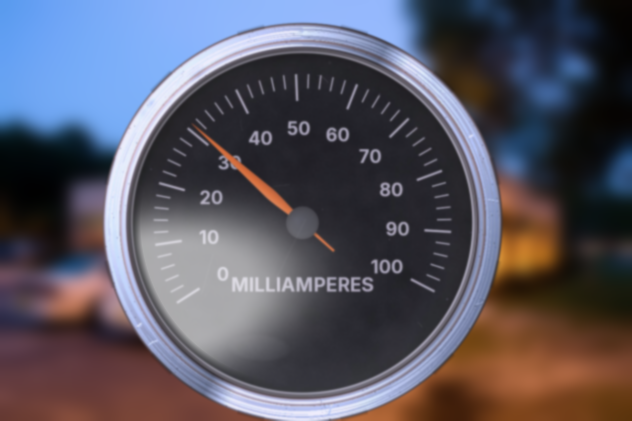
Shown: 31
